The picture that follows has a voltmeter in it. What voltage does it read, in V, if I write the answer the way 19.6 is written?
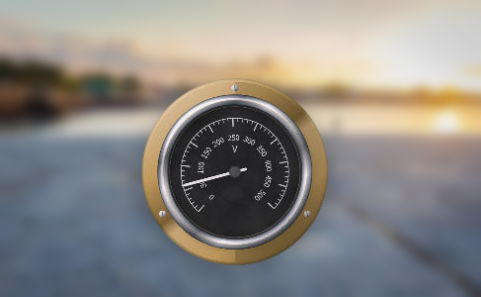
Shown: 60
